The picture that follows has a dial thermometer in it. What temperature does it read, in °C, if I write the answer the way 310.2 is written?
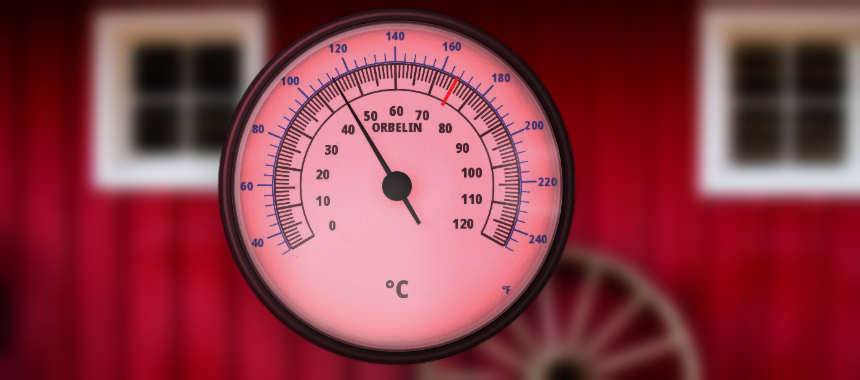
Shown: 45
